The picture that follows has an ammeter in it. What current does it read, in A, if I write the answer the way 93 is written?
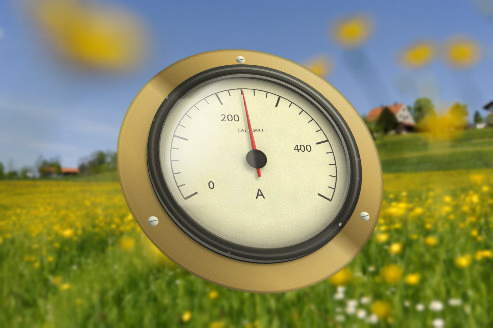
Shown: 240
